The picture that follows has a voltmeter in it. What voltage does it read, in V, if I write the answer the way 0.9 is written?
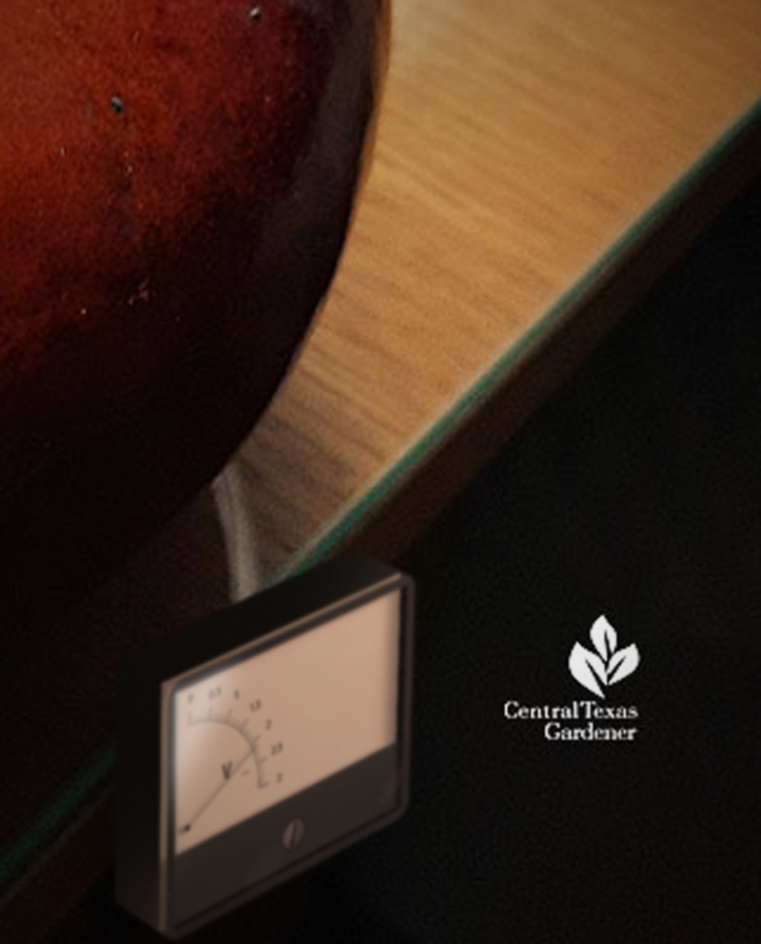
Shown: 2
